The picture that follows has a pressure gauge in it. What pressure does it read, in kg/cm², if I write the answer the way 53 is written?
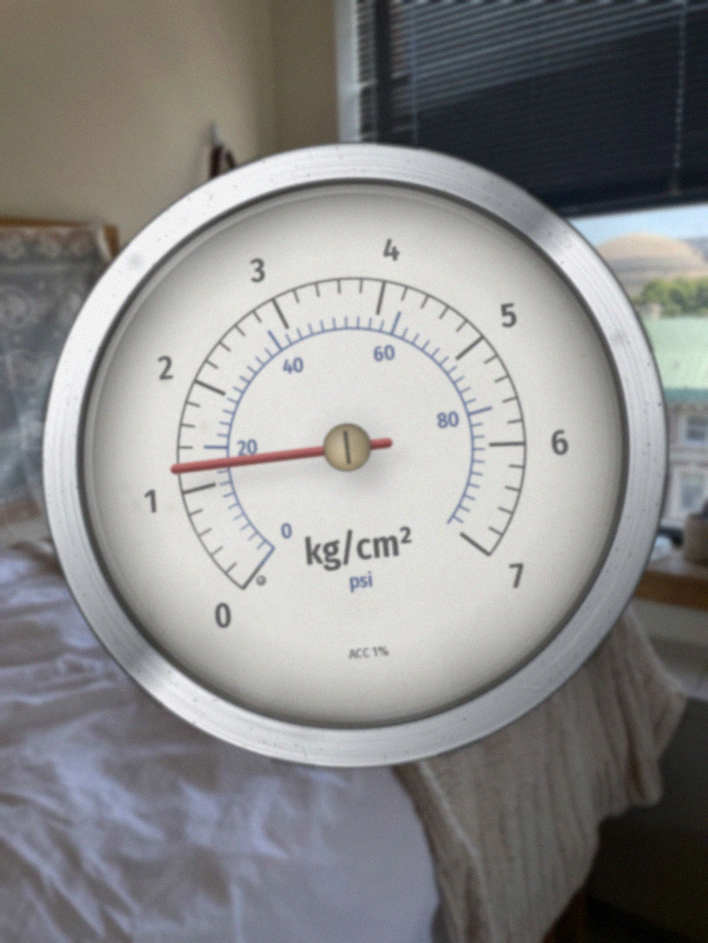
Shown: 1.2
